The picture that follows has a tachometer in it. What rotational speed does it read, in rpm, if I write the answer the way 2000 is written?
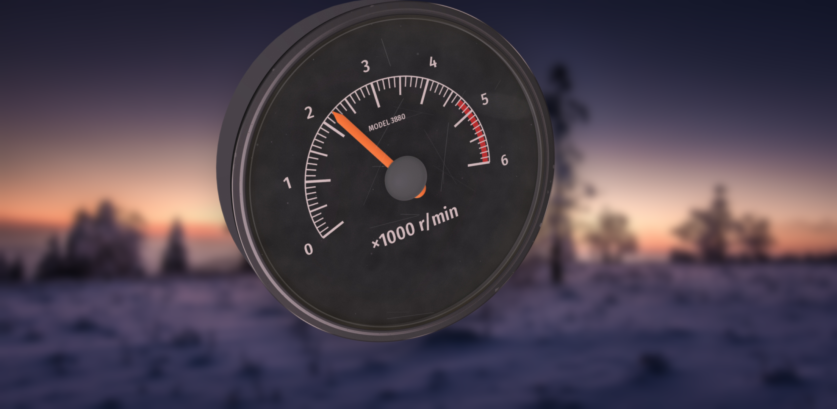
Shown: 2200
